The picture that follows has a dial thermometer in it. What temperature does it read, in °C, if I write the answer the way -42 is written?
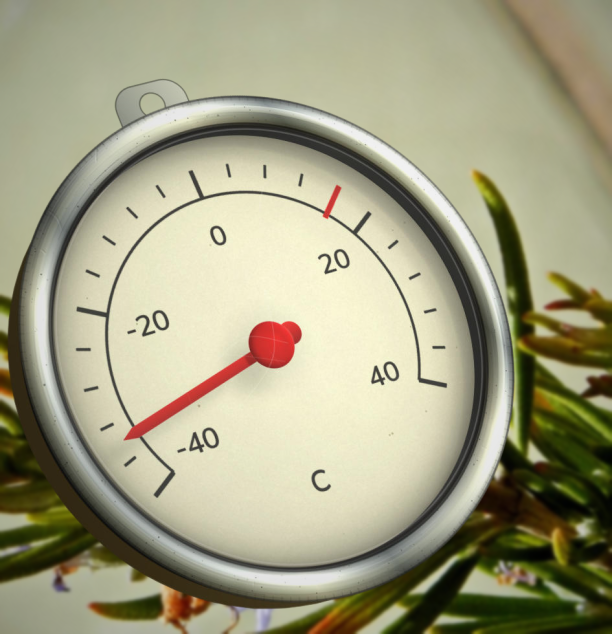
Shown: -34
